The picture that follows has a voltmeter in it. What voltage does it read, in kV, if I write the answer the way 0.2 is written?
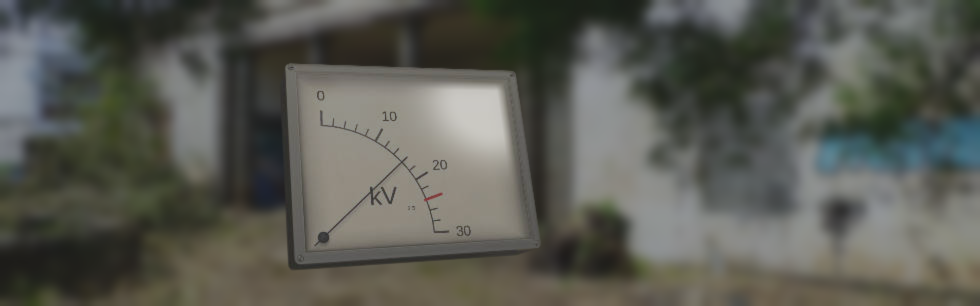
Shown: 16
